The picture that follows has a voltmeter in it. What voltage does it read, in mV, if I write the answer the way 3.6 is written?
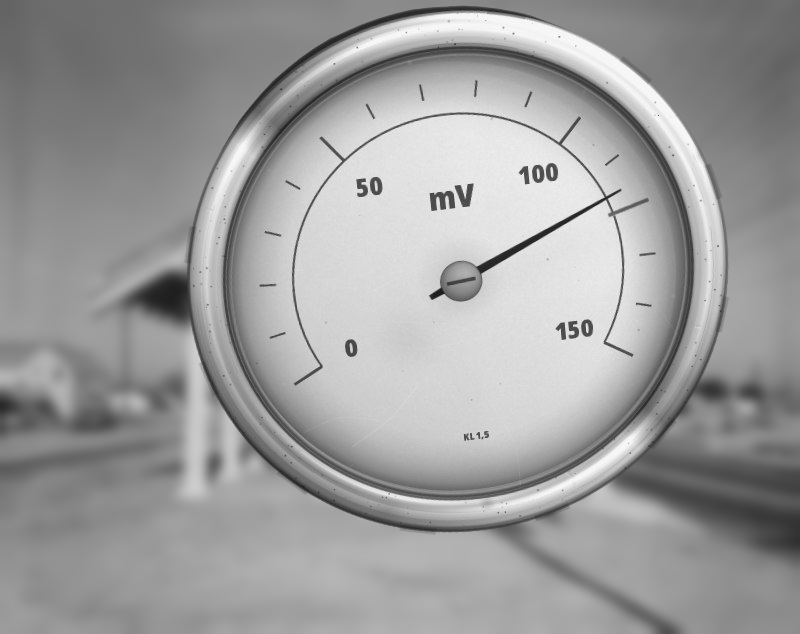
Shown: 115
